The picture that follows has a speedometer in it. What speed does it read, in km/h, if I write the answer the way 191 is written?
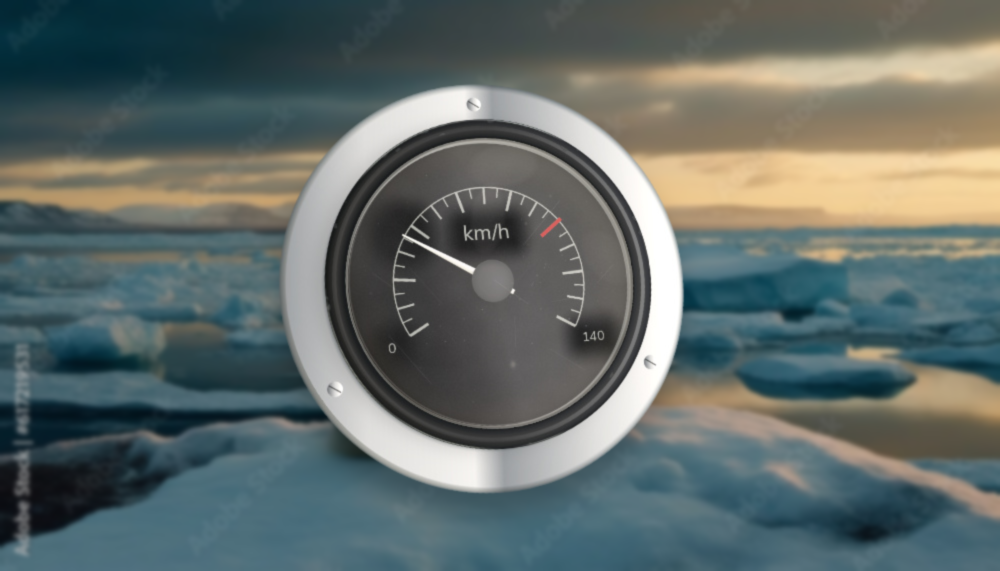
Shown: 35
